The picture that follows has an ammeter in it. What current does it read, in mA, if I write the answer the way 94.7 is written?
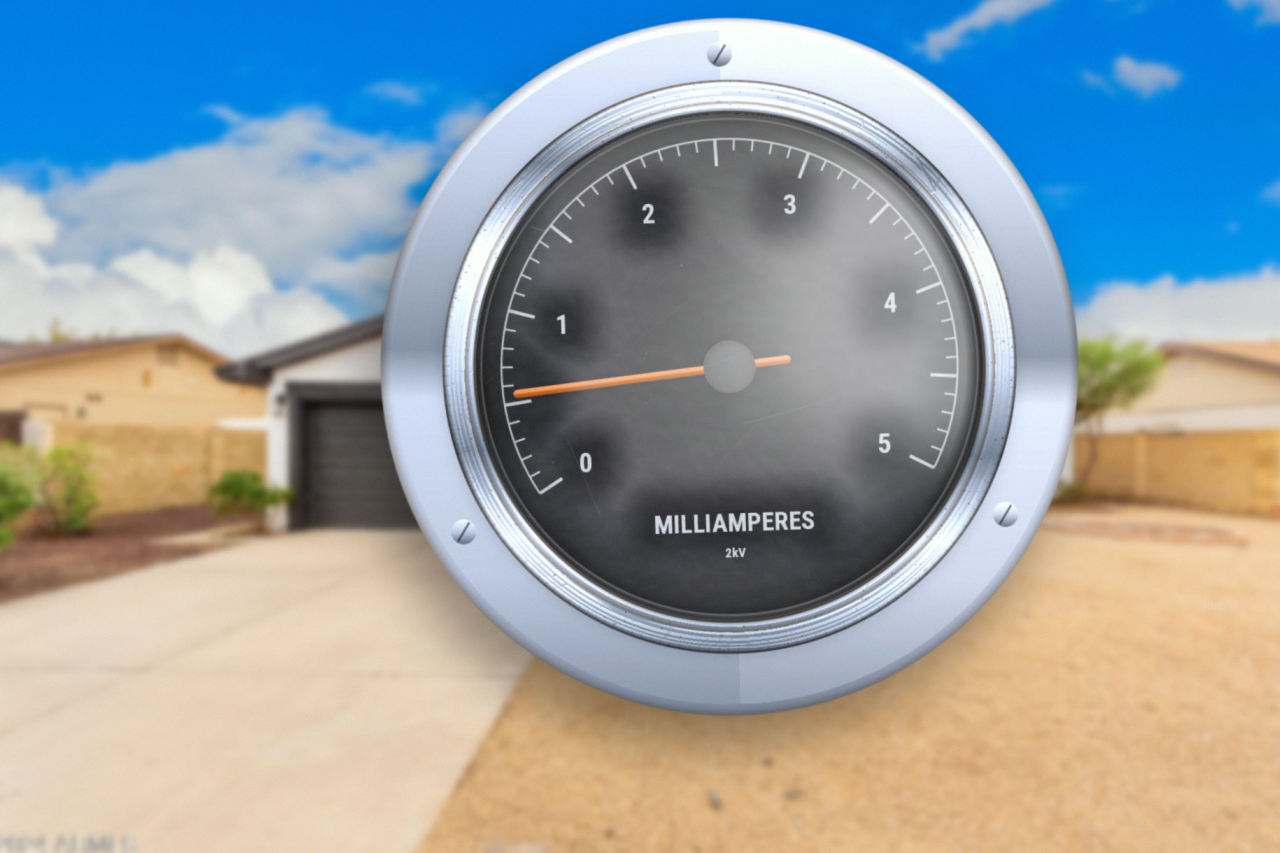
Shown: 0.55
